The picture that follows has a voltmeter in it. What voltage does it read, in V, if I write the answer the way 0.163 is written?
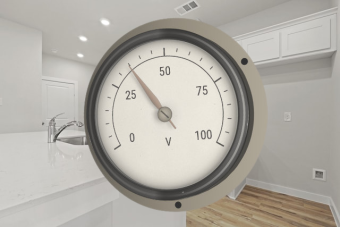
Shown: 35
